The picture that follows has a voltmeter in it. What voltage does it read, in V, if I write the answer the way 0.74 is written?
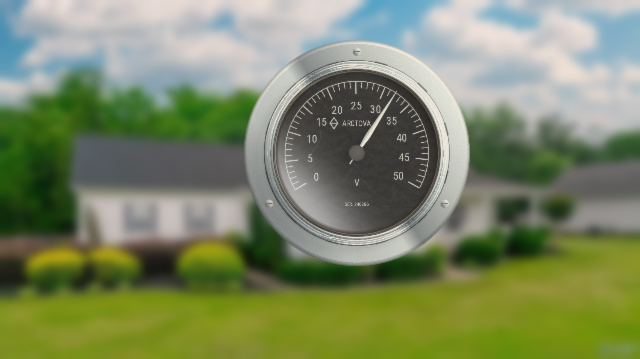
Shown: 32
